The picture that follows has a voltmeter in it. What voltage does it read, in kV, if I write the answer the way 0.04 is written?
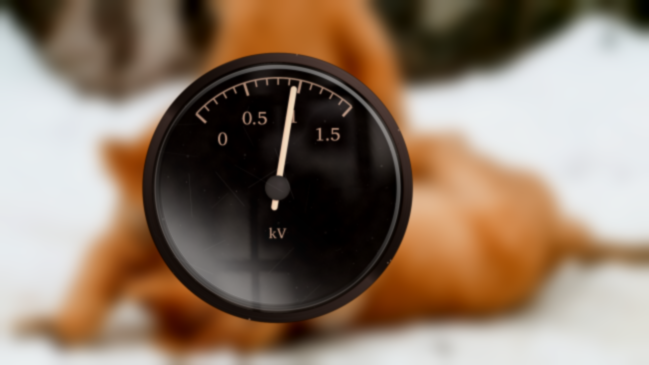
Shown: 0.95
